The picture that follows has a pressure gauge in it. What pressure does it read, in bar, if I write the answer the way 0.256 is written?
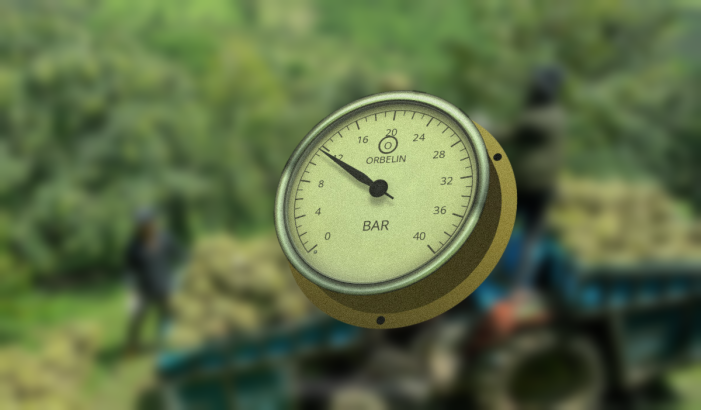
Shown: 11.5
